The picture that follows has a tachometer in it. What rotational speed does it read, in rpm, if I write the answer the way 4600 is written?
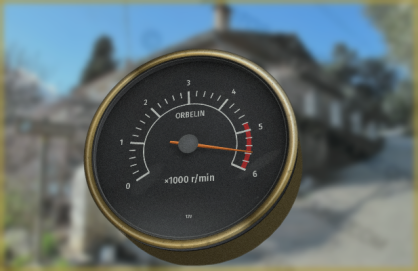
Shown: 5600
